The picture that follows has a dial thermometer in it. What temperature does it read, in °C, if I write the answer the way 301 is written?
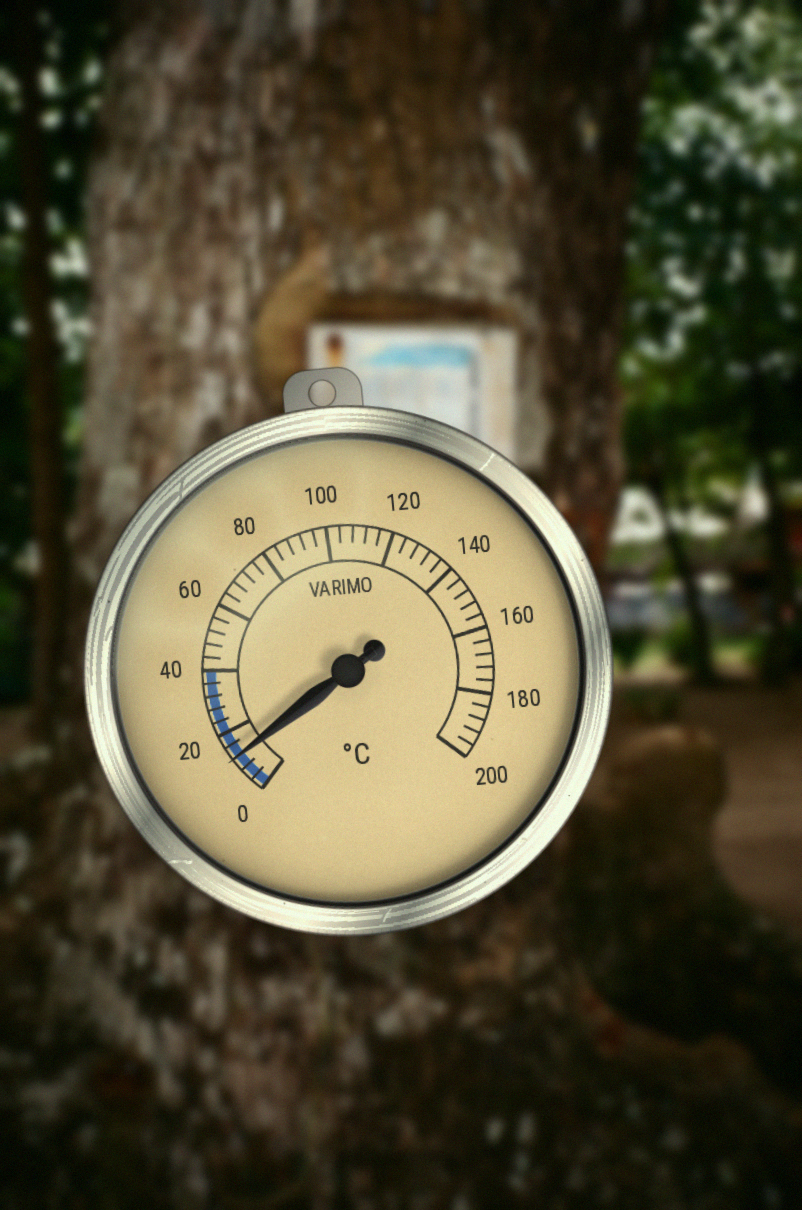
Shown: 12
